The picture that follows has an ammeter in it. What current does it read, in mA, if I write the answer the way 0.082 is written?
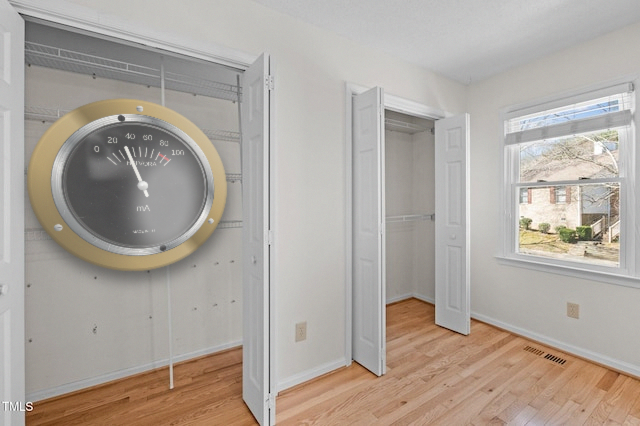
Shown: 30
